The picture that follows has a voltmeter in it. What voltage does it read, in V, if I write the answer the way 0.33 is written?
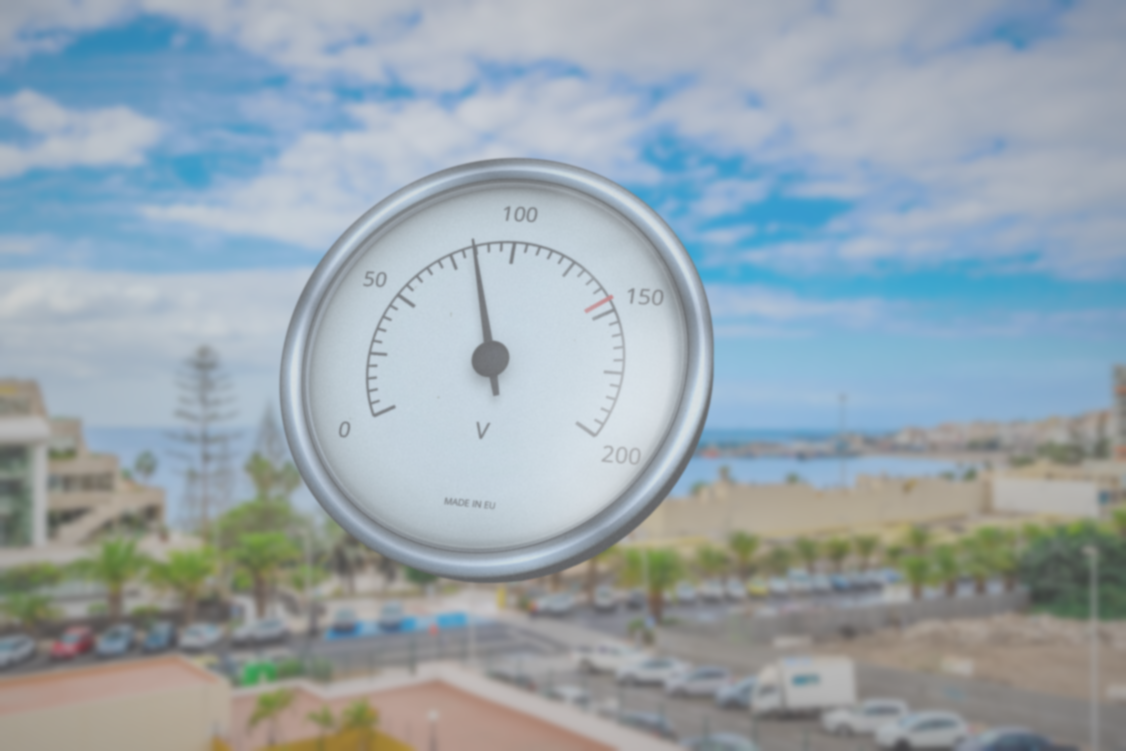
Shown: 85
